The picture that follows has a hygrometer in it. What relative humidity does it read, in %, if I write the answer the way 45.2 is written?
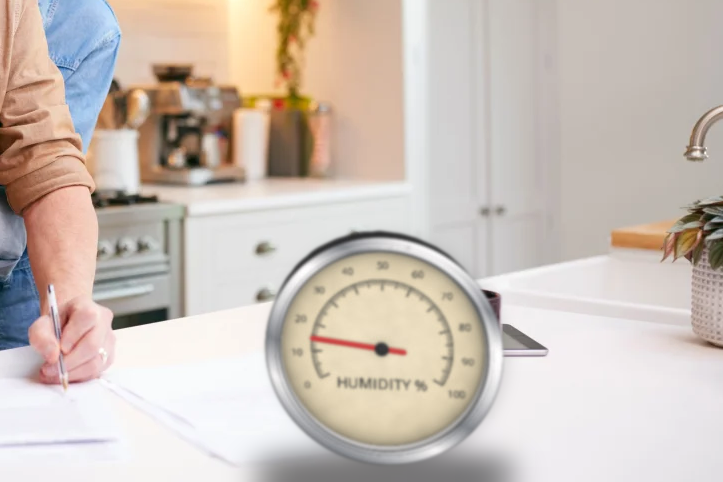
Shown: 15
